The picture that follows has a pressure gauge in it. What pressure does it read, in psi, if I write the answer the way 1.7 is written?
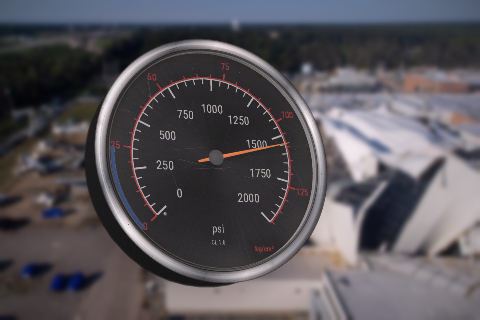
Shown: 1550
